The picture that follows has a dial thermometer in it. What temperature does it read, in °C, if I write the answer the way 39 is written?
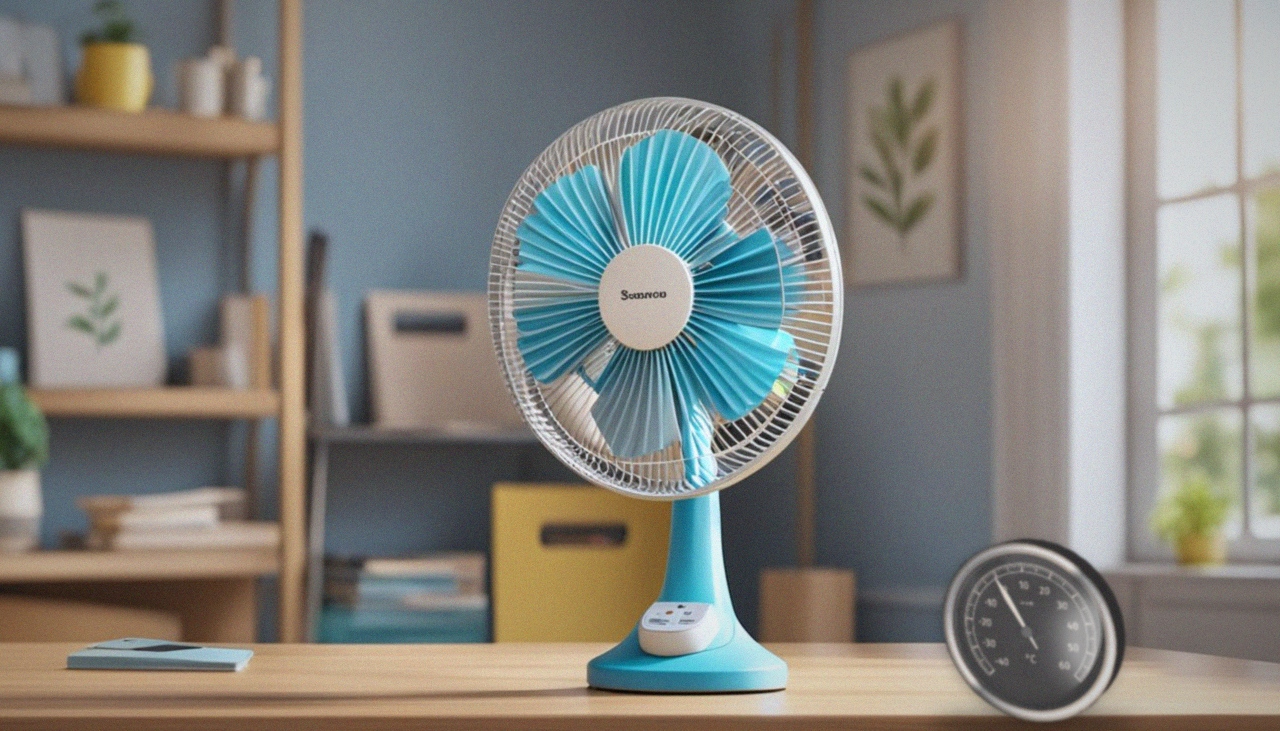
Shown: 0
